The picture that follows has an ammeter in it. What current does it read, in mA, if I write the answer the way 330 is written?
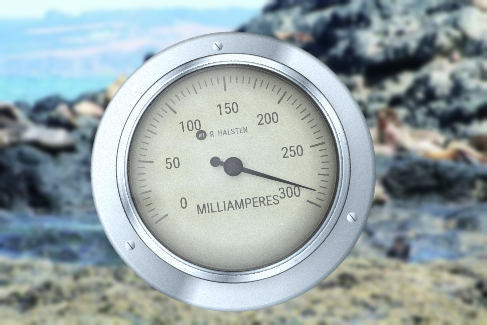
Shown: 290
